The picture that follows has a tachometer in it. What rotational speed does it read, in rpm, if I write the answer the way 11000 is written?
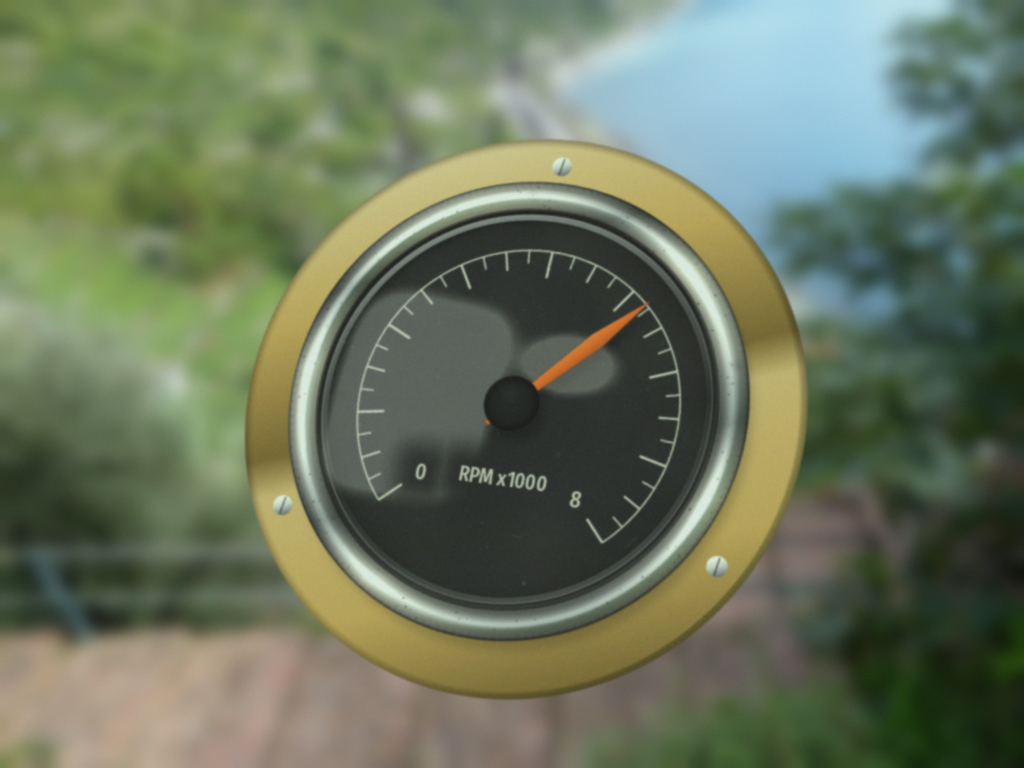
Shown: 5250
